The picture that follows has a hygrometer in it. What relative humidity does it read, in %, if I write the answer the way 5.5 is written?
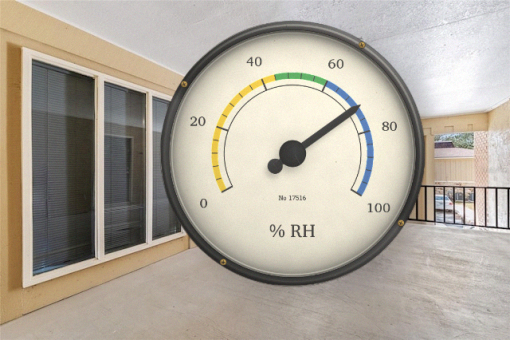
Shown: 72
